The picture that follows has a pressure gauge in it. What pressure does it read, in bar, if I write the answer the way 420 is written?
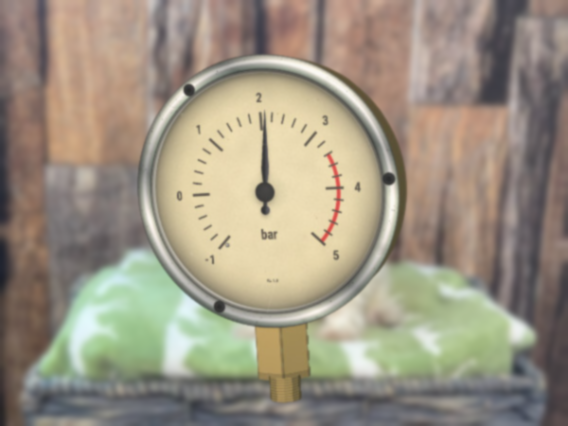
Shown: 2.1
